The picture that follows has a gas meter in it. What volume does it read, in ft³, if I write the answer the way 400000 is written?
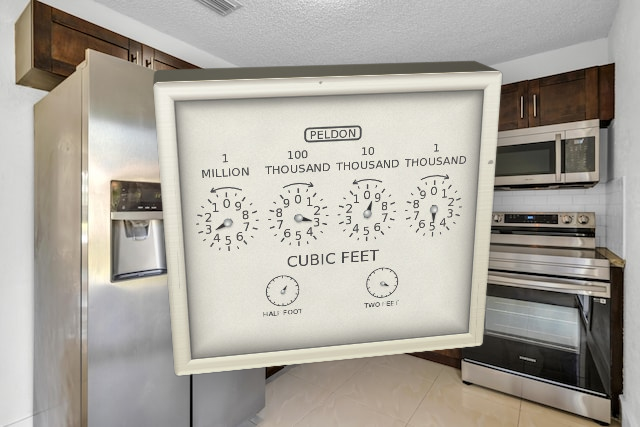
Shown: 329500
